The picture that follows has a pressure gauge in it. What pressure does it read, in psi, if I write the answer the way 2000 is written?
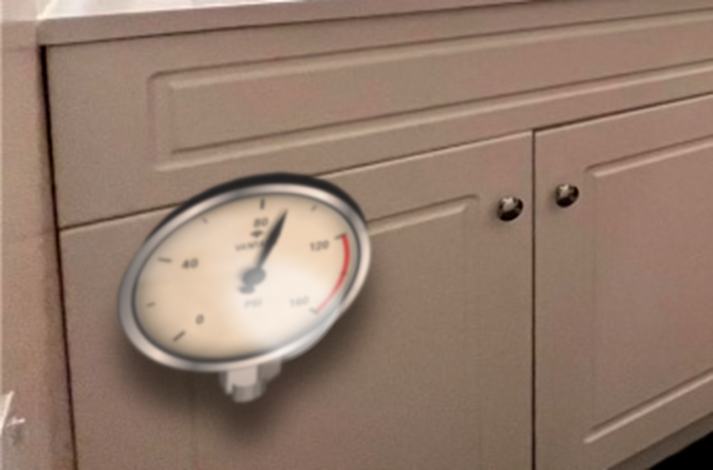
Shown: 90
